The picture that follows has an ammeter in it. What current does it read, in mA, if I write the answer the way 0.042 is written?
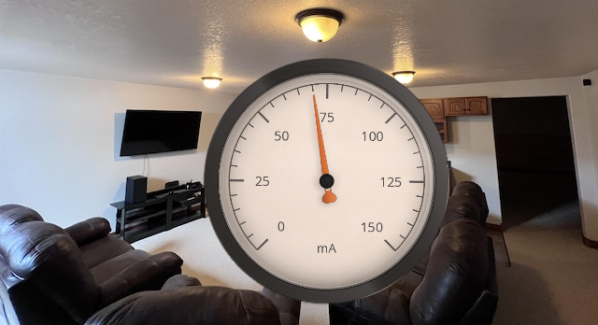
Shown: 70
